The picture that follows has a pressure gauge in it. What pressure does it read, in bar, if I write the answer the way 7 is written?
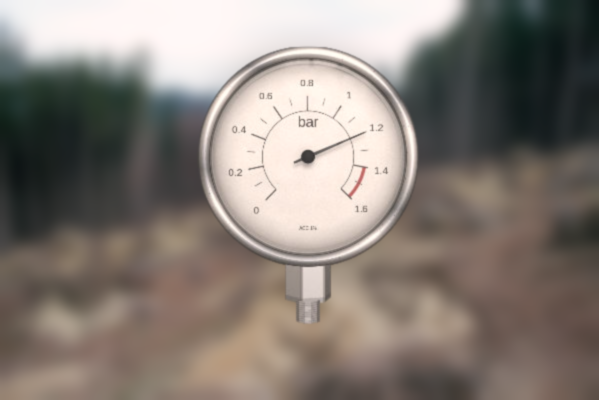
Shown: 1.2
